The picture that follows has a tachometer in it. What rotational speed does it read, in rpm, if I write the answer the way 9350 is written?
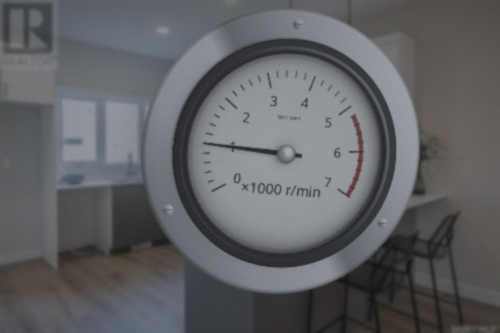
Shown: 1000
